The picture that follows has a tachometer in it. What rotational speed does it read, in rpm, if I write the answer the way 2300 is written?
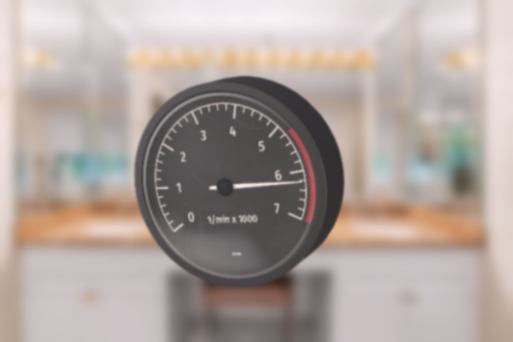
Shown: 6200
